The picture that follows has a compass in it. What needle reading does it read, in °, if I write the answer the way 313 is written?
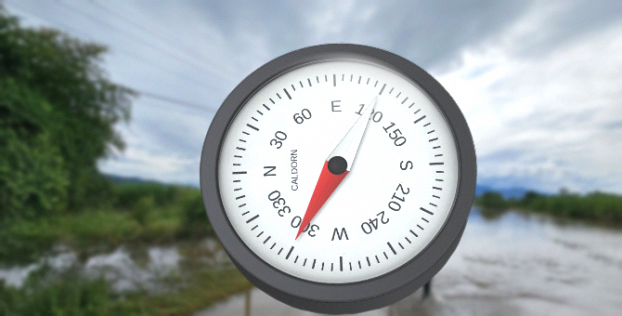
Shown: 300
